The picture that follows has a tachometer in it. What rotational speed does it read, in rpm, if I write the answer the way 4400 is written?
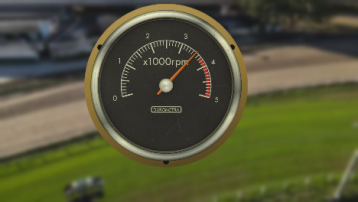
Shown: 3500
